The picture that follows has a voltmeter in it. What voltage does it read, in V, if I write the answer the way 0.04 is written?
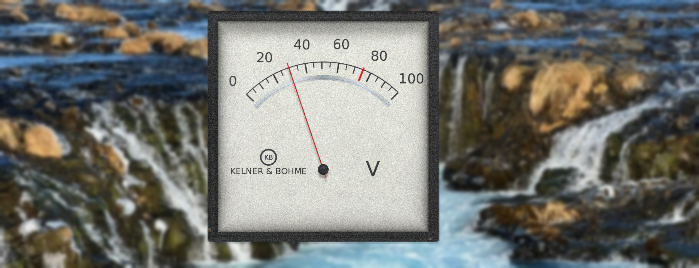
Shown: 30
